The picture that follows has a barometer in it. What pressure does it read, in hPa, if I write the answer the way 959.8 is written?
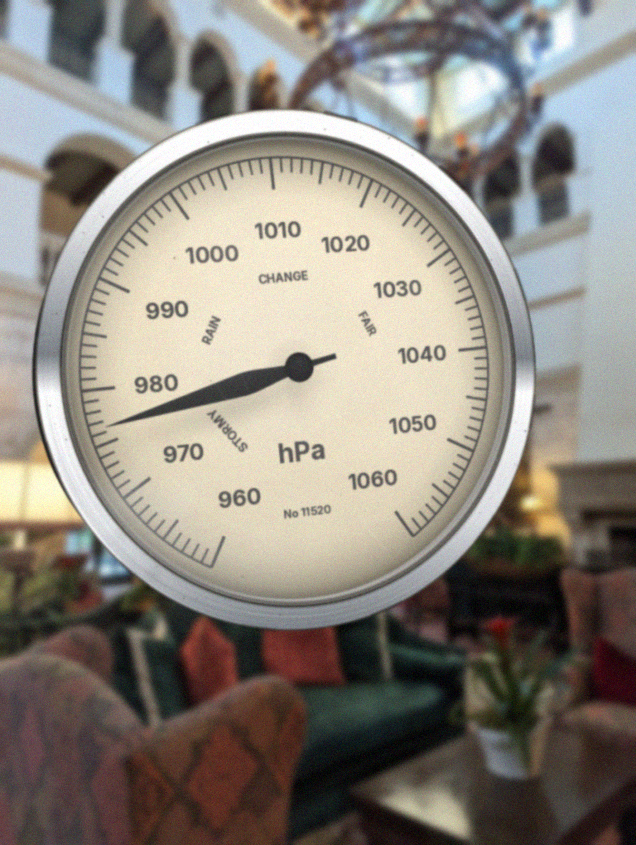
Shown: 976.5
